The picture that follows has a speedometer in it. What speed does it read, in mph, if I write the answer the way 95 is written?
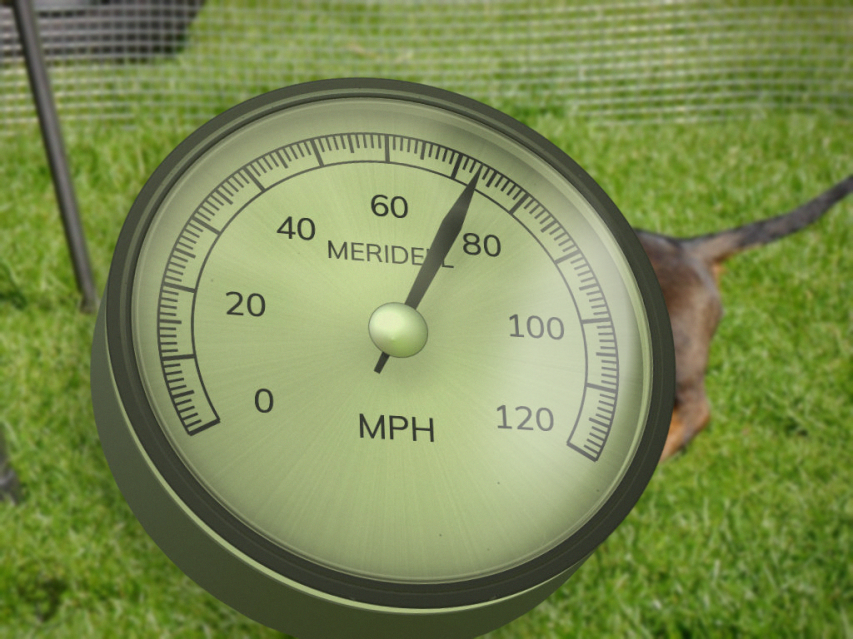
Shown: 73
